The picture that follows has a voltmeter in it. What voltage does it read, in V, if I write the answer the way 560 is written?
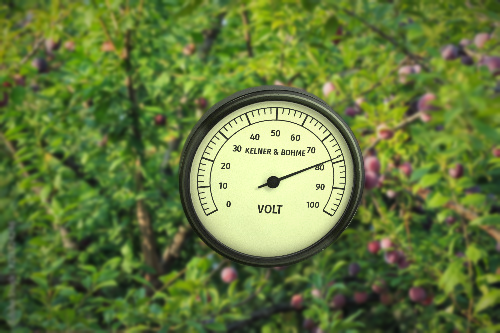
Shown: 78
